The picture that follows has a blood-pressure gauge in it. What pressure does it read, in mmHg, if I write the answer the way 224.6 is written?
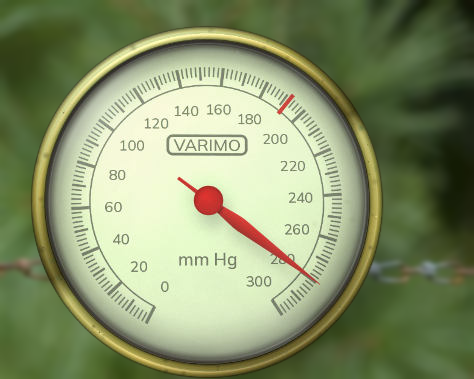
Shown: 280
